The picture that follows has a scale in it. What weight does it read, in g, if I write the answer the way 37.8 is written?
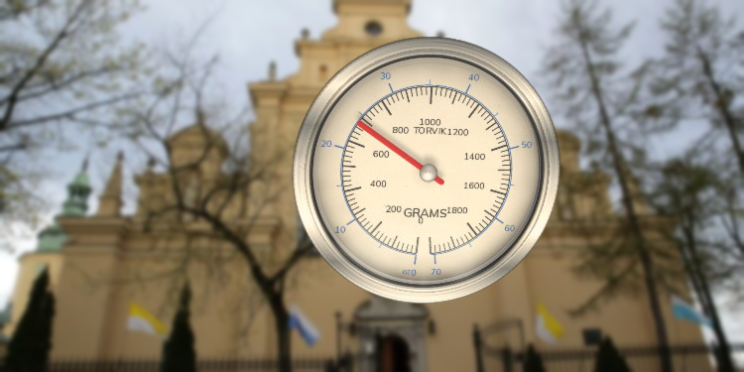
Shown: 680
